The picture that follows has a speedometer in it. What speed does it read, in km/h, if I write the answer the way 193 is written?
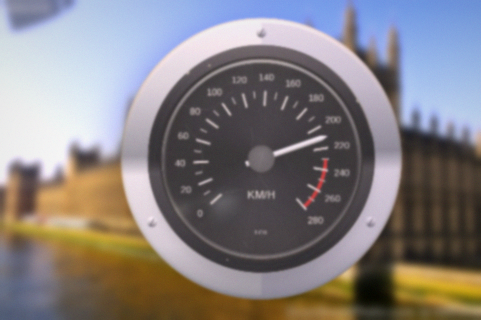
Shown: 210
